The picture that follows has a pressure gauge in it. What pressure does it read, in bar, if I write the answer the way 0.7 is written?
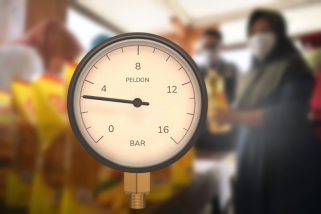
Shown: 3
